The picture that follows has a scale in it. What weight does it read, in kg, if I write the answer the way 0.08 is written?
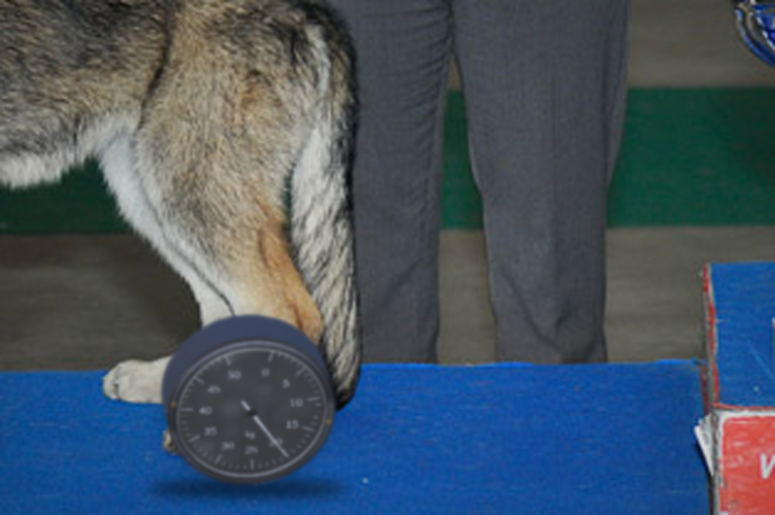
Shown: 20
